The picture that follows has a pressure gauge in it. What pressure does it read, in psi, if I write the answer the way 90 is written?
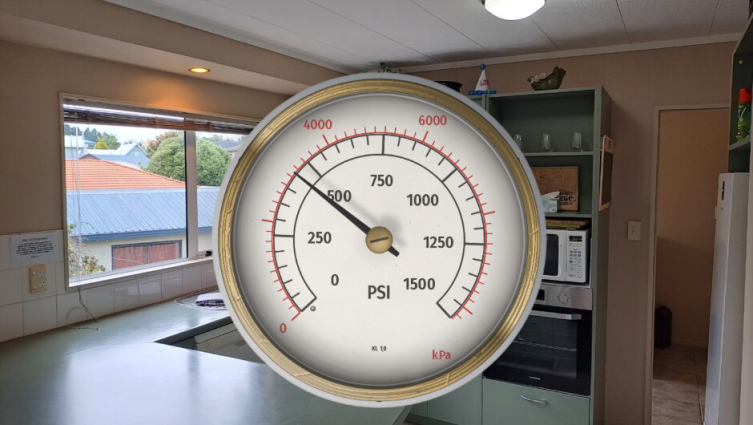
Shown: 450
